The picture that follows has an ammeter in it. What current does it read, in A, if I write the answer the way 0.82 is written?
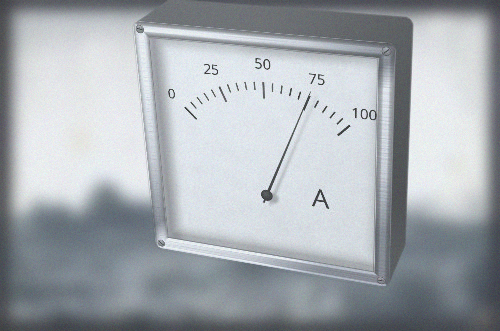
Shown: 75
